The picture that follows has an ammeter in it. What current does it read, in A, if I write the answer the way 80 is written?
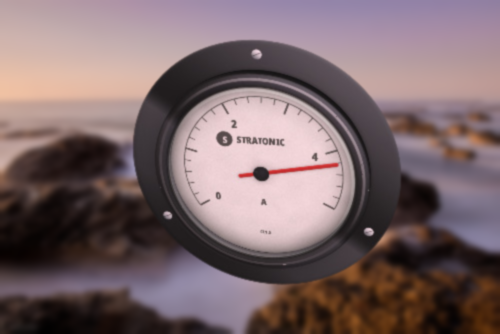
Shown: 4.2
